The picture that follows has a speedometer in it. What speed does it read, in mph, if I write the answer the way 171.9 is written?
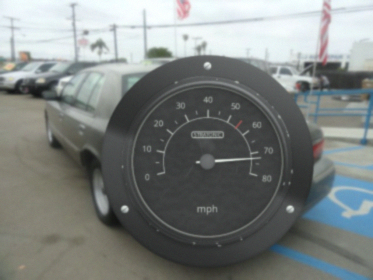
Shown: 72.5
